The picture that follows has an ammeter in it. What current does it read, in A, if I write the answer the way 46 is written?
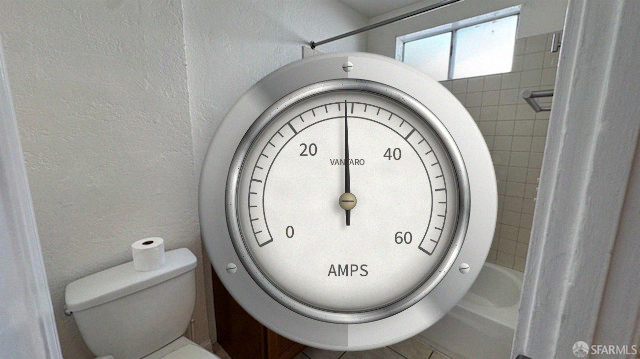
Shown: 29
